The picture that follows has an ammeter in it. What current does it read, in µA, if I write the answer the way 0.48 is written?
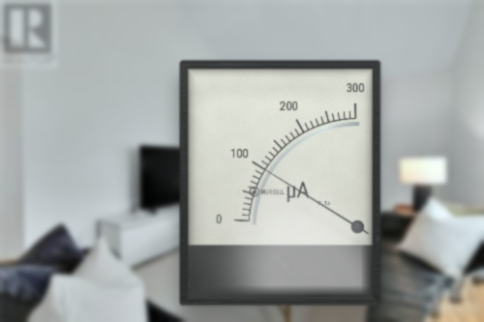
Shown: 100
